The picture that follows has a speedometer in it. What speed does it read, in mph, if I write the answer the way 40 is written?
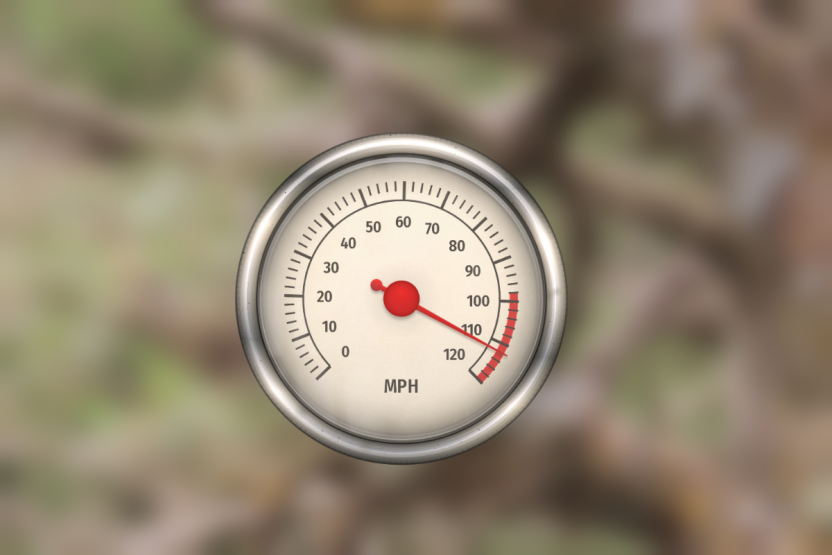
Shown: 112
